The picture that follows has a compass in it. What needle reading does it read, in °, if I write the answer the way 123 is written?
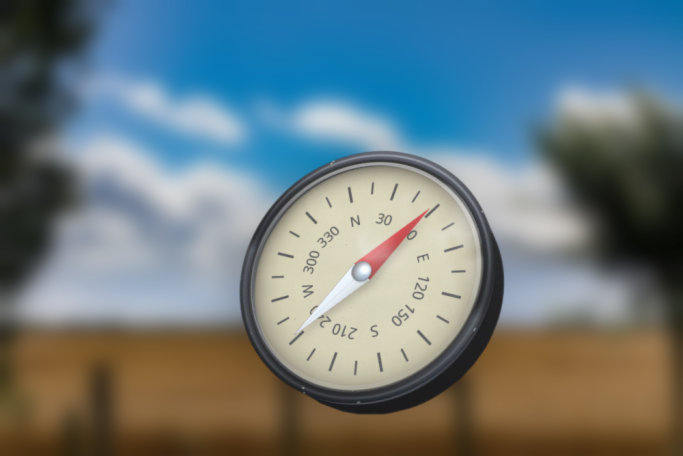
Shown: 60
